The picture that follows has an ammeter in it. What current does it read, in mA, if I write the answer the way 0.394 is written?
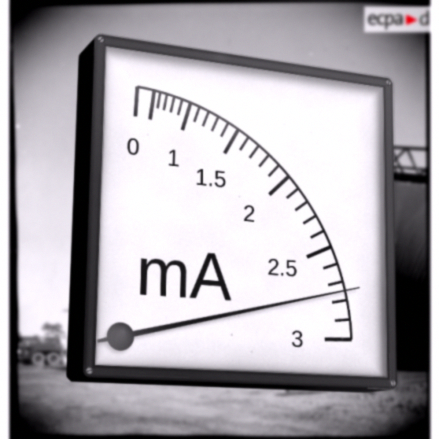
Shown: 2.75
